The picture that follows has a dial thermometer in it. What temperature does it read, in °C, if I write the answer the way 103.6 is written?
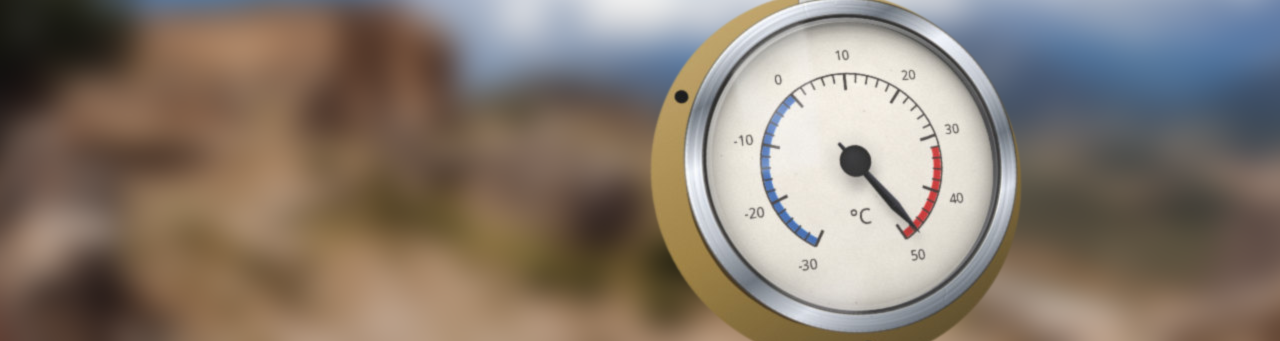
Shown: 48
